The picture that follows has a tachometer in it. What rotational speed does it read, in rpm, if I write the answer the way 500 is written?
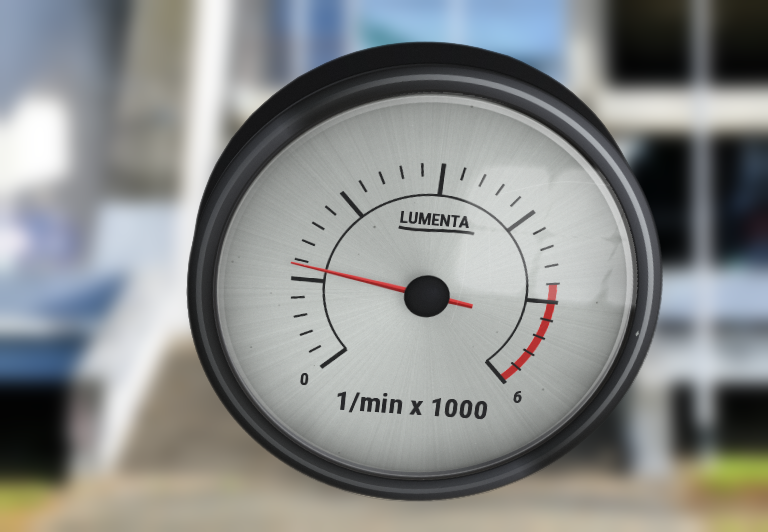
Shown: 1200
